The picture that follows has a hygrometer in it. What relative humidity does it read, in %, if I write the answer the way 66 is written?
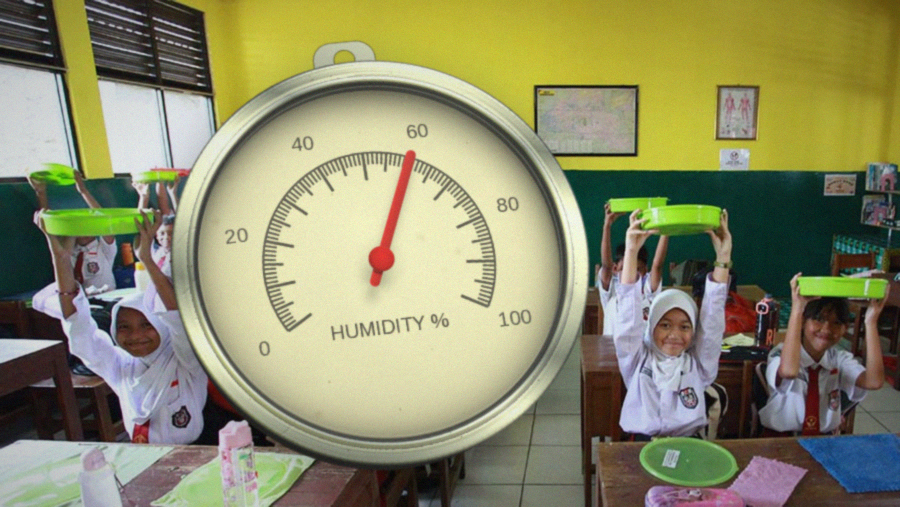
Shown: 60
